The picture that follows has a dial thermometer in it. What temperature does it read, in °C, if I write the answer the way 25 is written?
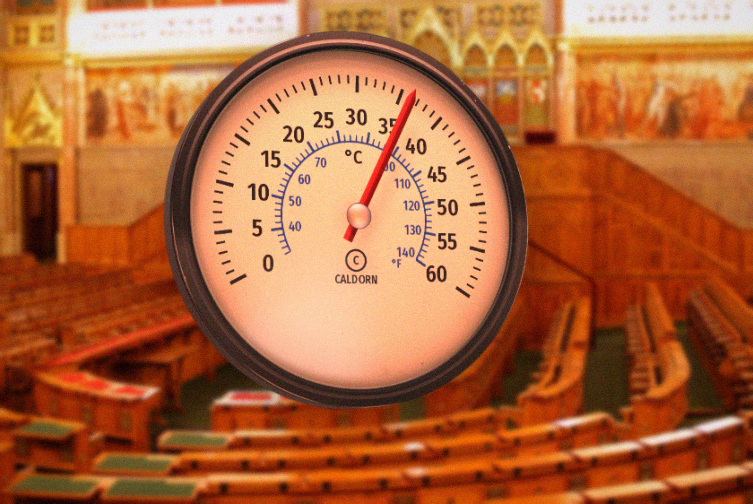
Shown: 36
